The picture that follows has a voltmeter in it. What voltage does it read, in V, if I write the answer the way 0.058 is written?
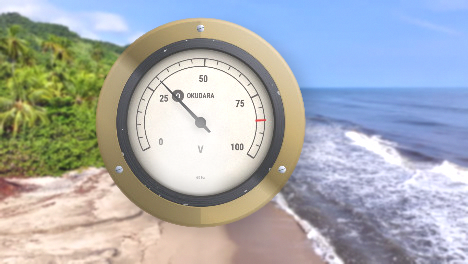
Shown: 30
